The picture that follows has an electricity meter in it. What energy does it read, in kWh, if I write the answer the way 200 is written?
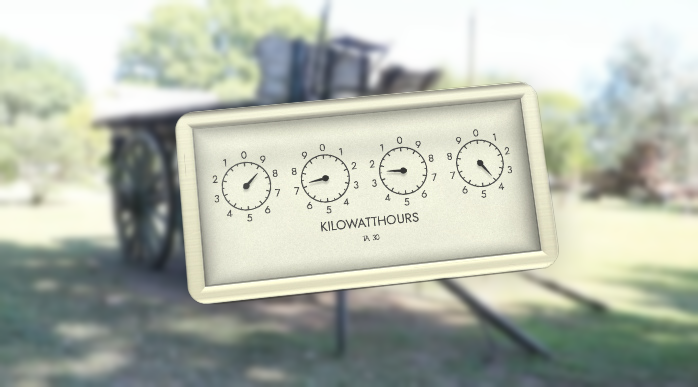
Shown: 8724
